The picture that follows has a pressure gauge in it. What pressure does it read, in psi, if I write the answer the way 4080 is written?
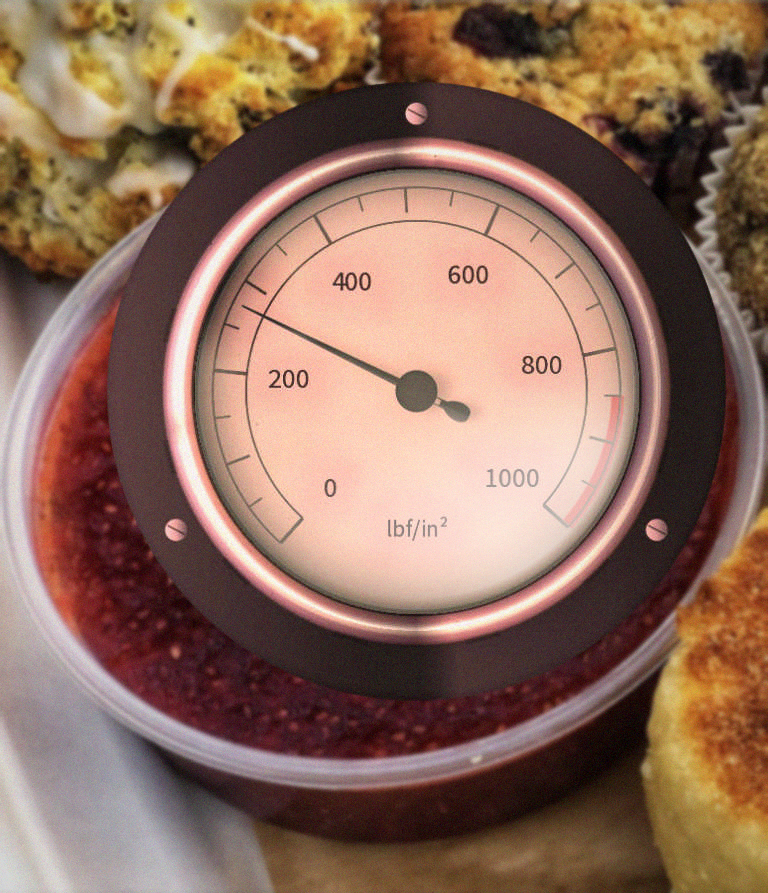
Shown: 275
